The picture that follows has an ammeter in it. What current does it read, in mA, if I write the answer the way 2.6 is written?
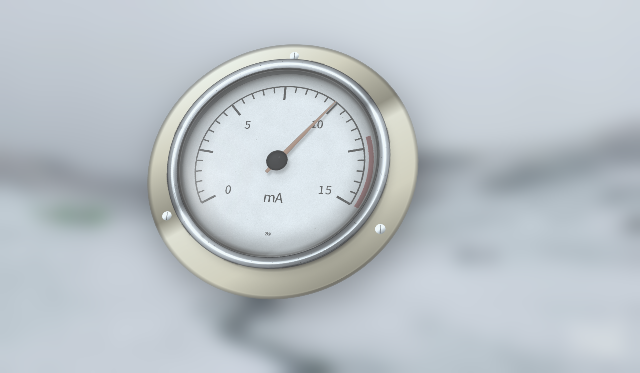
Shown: 10
